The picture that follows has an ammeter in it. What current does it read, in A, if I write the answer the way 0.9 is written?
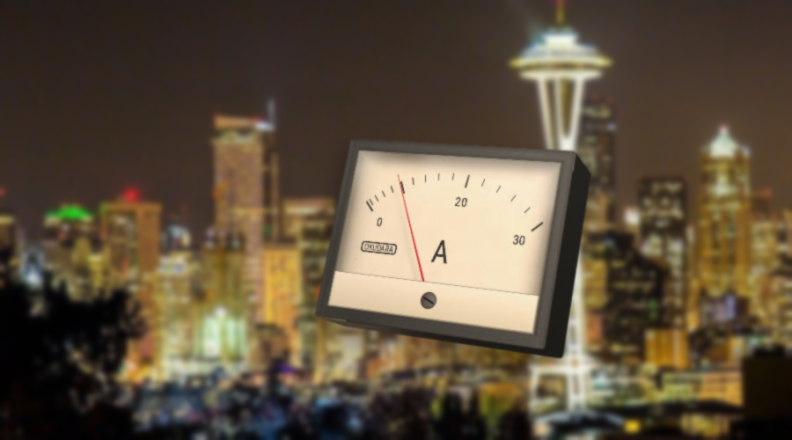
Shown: 10
